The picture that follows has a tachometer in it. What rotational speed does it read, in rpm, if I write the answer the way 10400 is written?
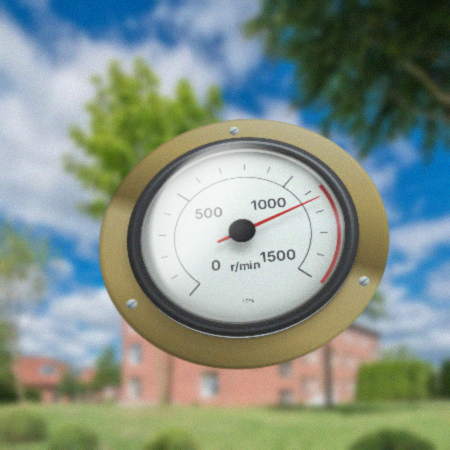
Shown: 1150
